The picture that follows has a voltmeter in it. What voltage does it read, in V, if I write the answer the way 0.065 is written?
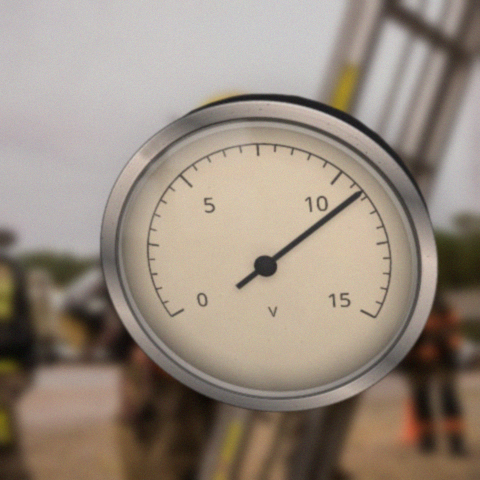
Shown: 10.75
